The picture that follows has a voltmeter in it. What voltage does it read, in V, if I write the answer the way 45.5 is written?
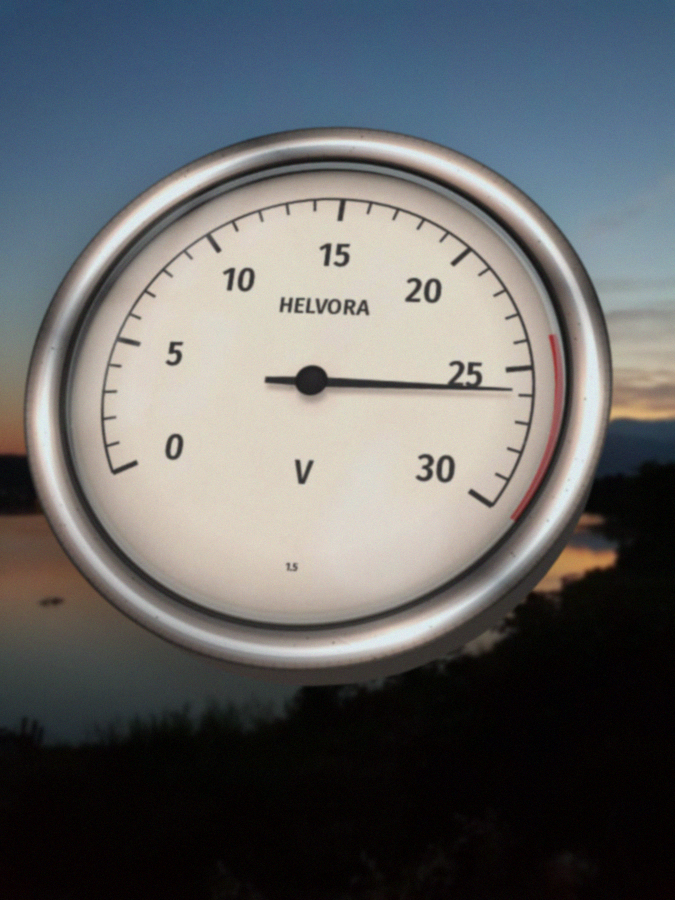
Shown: 26
